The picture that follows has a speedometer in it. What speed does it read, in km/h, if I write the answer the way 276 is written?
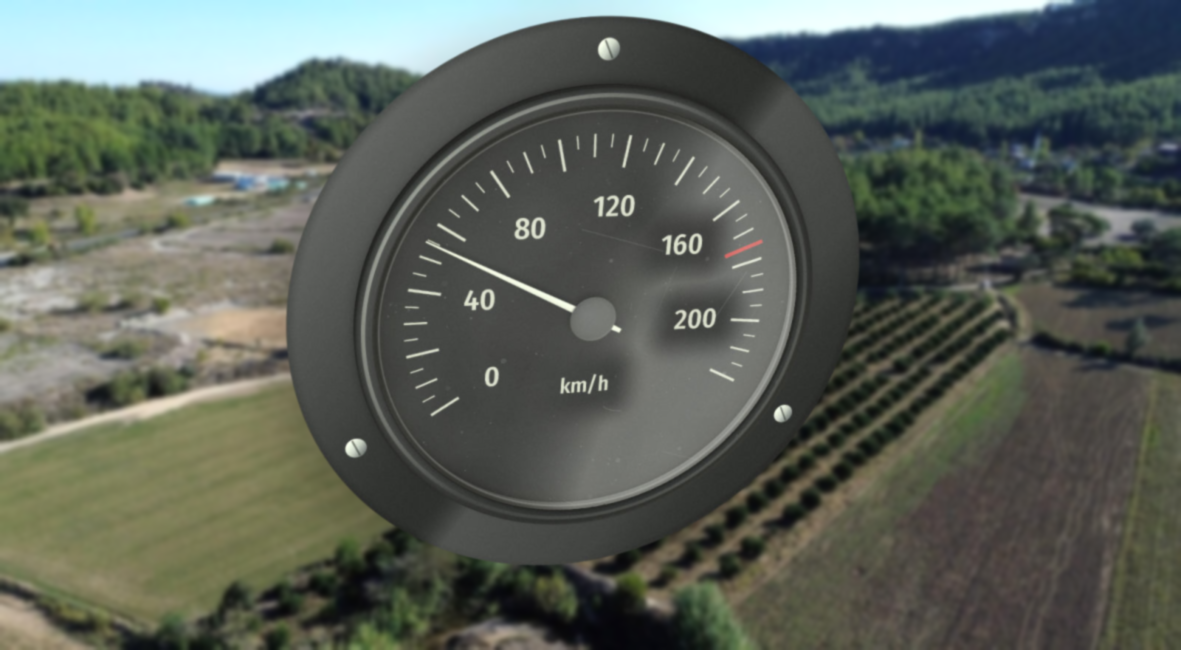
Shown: 55
